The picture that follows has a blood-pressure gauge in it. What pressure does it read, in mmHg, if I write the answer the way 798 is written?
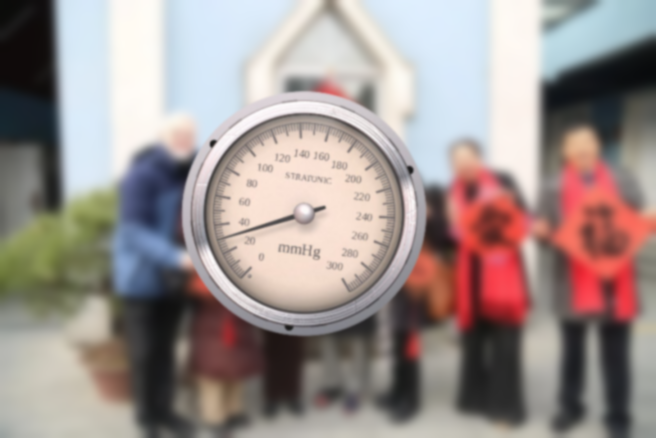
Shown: 30
